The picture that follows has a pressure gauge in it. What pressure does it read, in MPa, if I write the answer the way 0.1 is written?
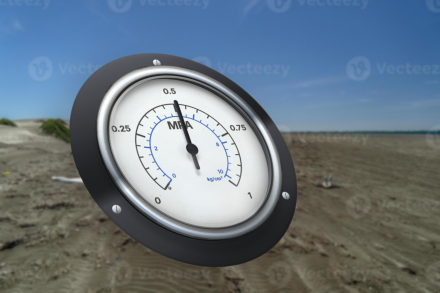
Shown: 0.5
